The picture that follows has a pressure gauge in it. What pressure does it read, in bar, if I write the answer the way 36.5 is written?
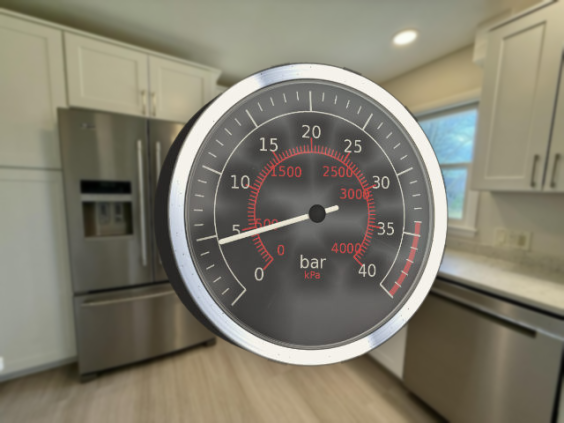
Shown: 4.5
